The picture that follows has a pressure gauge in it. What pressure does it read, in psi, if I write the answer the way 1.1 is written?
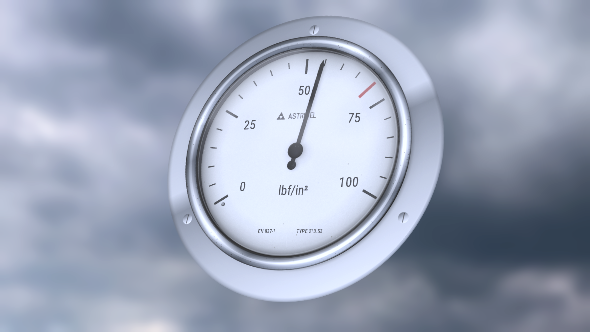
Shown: 55
